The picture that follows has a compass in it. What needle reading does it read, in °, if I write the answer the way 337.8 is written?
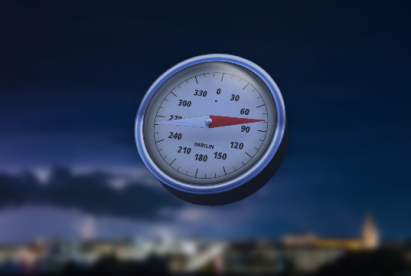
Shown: 80
